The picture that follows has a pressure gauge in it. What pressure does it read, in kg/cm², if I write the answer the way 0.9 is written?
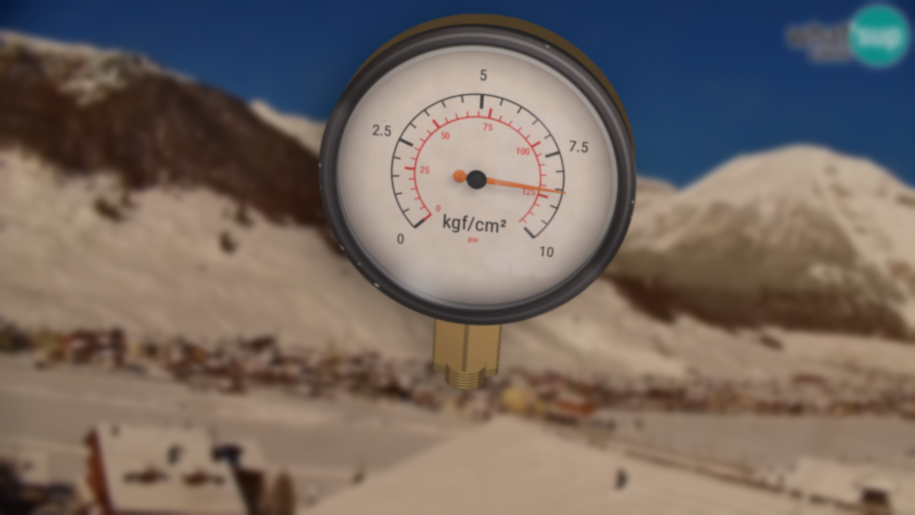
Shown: 8.5
